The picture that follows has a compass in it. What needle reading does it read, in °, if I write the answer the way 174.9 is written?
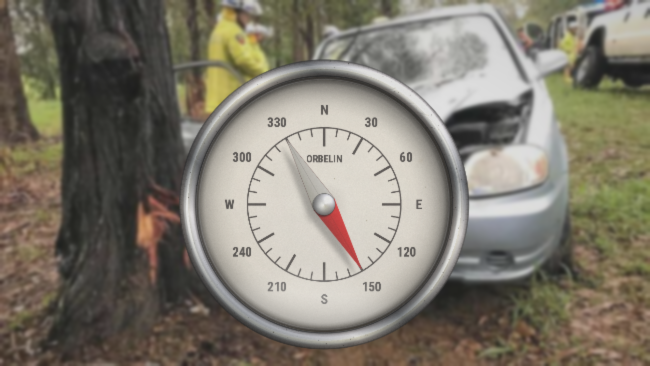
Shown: 150
